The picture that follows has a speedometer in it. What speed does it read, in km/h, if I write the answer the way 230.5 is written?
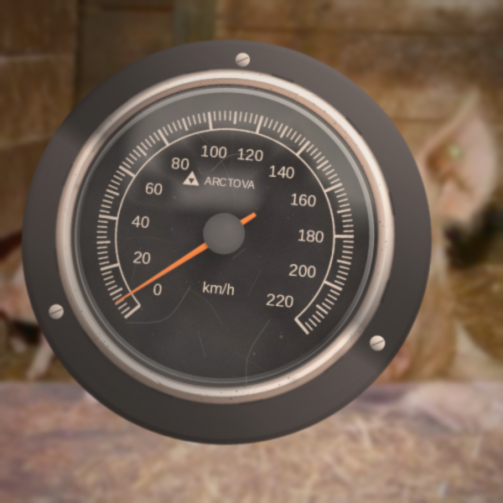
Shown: 6
